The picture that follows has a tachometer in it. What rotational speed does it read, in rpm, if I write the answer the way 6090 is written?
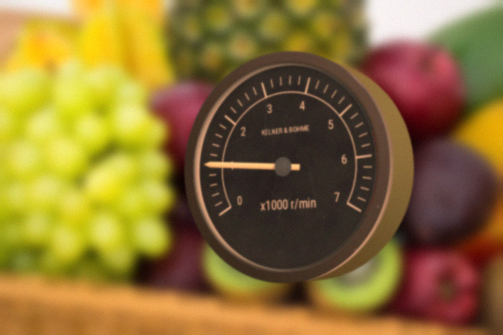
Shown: 1000
